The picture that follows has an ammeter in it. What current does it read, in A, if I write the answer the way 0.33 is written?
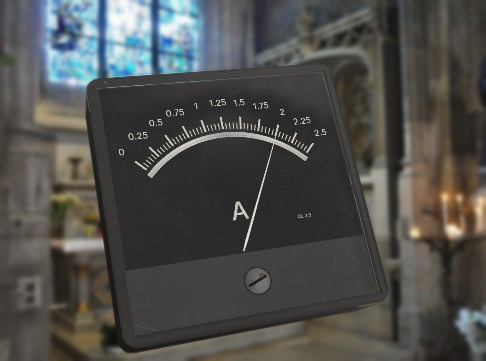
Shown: 2
